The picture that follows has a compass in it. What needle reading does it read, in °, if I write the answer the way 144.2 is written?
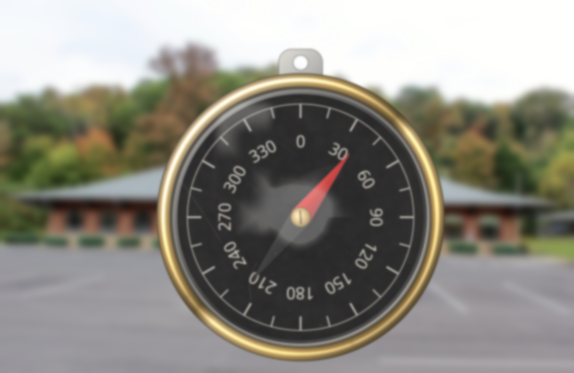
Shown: 37.5
